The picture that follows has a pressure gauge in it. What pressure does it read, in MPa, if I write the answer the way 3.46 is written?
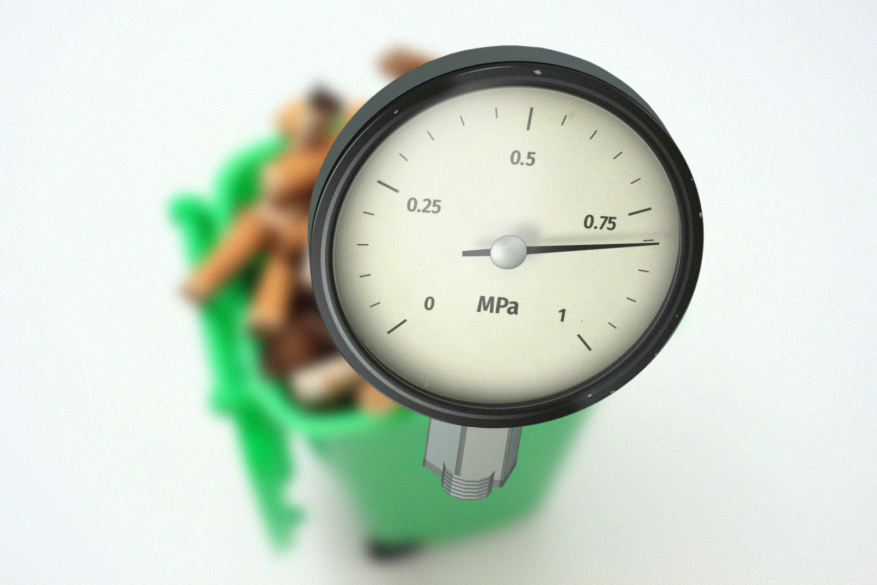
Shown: 0.8
